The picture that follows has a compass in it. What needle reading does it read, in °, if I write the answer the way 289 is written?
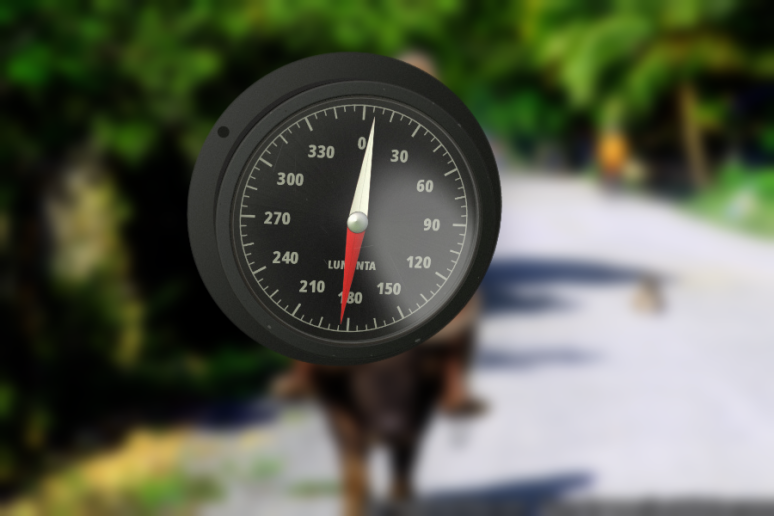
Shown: 185
